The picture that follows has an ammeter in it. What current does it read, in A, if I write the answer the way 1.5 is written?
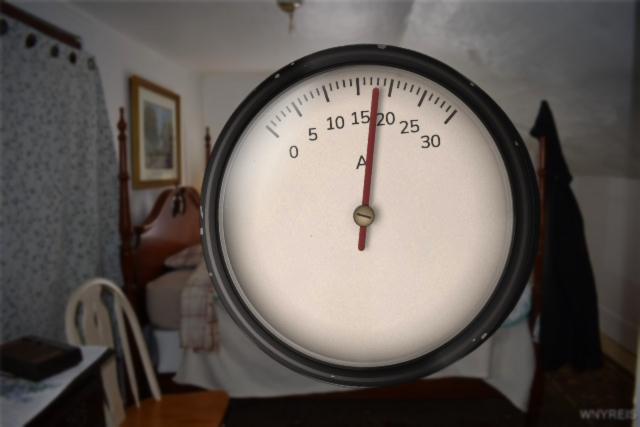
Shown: 18
